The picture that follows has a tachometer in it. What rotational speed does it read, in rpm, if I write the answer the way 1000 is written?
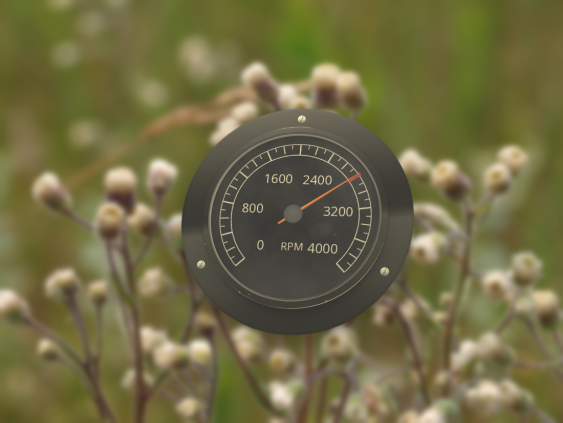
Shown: 2800
